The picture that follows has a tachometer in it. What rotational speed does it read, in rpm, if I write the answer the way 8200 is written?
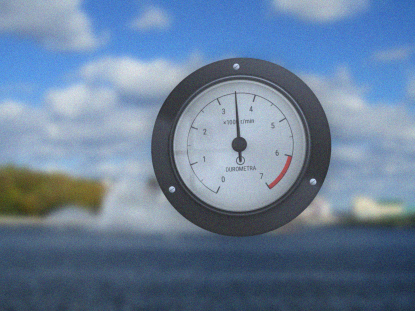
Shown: 3500
